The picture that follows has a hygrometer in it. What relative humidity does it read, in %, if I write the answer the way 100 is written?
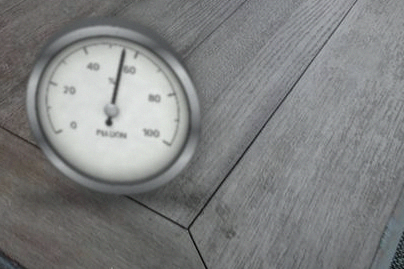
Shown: 55
